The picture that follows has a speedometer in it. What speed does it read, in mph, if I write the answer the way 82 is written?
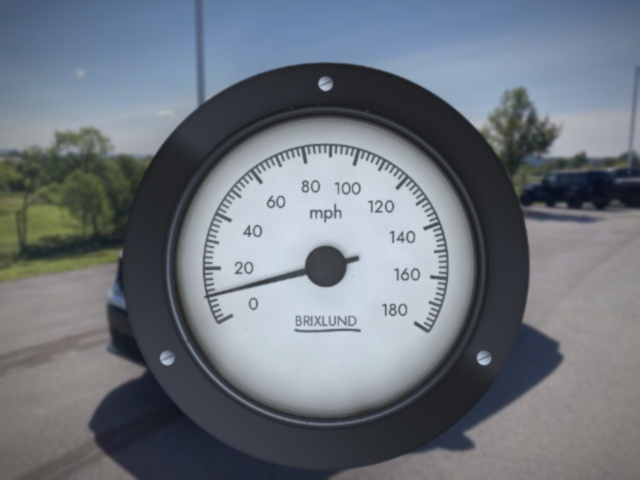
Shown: 10
